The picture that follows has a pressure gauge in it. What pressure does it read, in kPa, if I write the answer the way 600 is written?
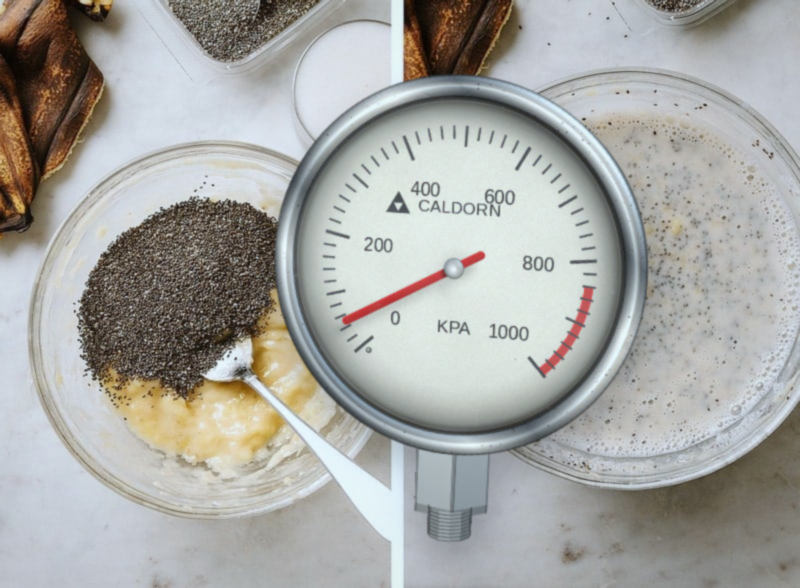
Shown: 50
